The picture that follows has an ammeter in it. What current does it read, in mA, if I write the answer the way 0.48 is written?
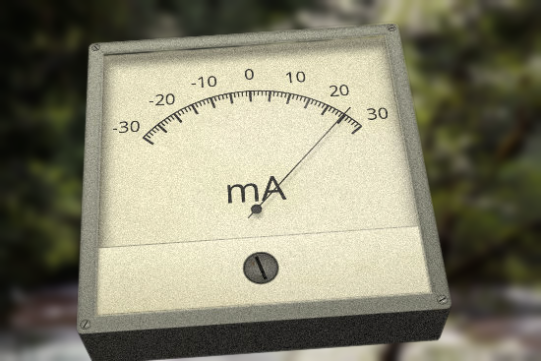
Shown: 25
